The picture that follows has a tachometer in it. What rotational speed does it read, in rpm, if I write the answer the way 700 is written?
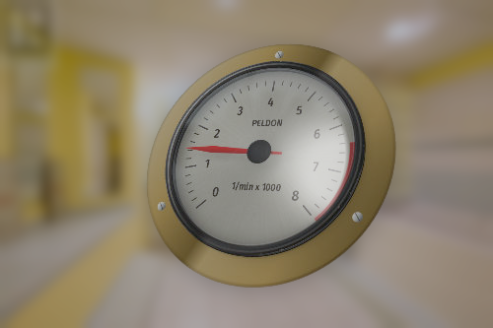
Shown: 1400
